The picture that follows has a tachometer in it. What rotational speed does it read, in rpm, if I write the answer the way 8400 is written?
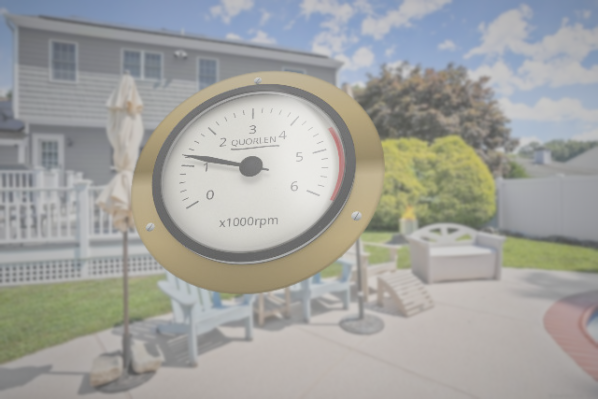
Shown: 1200
